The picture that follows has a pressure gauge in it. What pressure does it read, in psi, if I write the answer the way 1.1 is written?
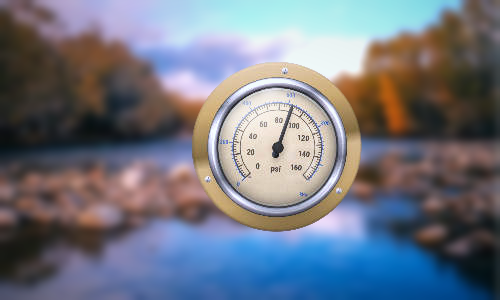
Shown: 90
